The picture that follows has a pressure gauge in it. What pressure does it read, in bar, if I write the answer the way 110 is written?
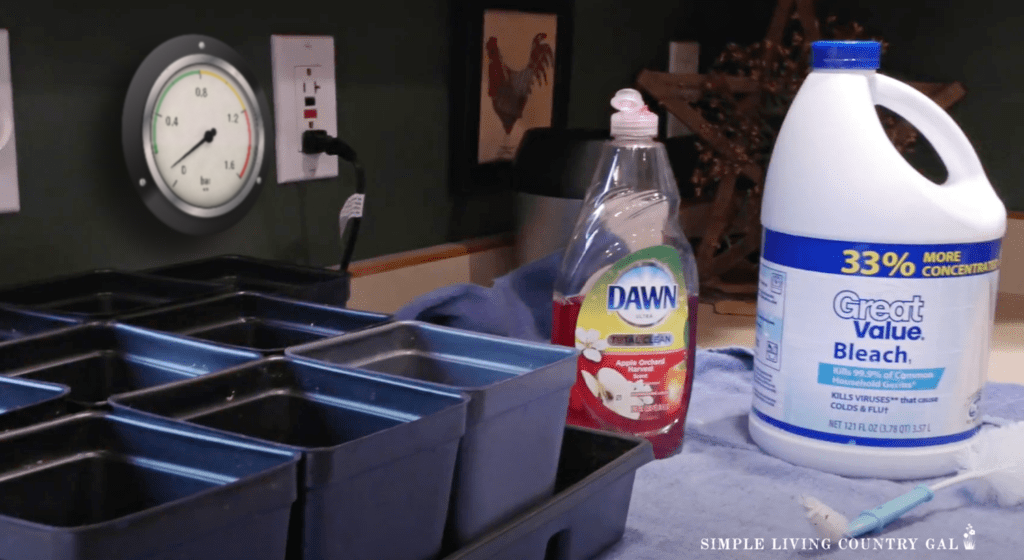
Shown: 0.1
